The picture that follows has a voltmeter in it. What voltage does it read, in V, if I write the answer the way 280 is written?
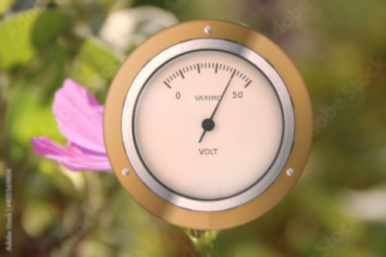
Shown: 40
